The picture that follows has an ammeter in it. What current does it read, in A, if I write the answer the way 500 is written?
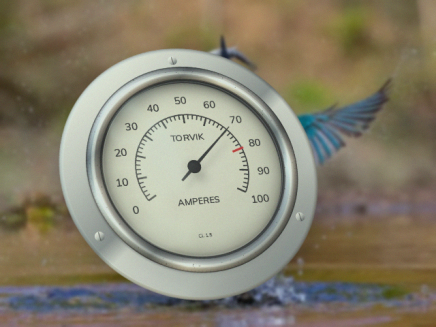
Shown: 70
